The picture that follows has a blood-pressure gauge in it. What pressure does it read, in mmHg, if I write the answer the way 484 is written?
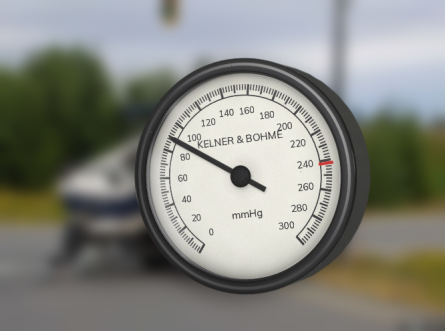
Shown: 90
